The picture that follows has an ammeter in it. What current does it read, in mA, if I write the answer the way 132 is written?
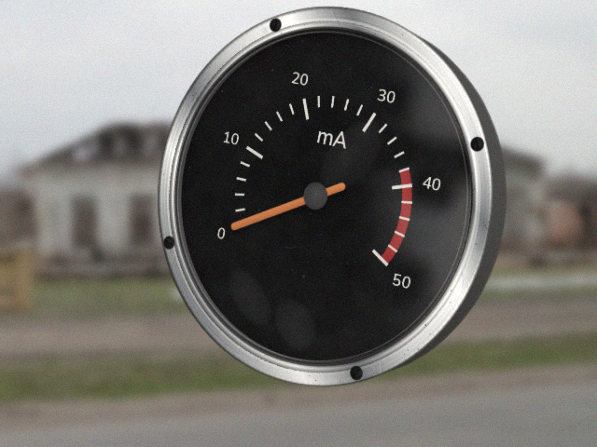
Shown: 0
